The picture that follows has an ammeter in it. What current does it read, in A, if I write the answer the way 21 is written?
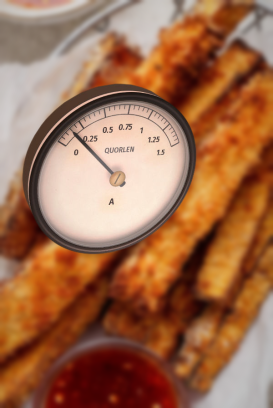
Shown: 0.15
